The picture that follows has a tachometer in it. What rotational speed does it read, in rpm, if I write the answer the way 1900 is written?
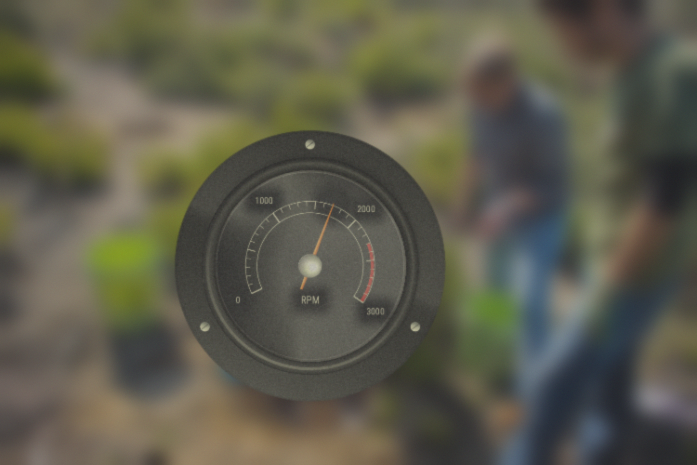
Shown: 1700
